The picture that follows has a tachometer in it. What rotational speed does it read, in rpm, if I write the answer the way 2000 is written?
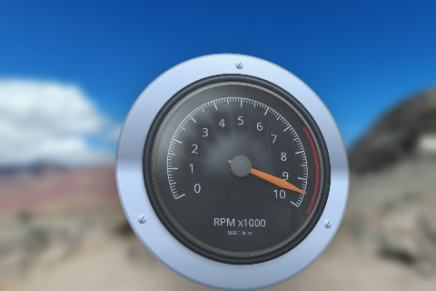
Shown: 9500
